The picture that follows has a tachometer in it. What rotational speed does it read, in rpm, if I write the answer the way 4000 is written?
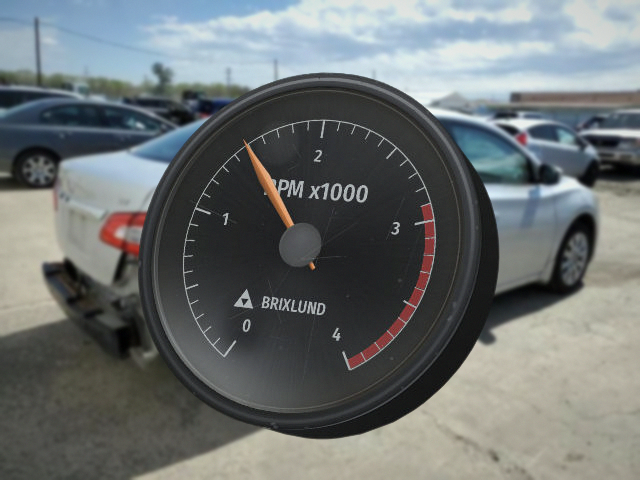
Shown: 1500
